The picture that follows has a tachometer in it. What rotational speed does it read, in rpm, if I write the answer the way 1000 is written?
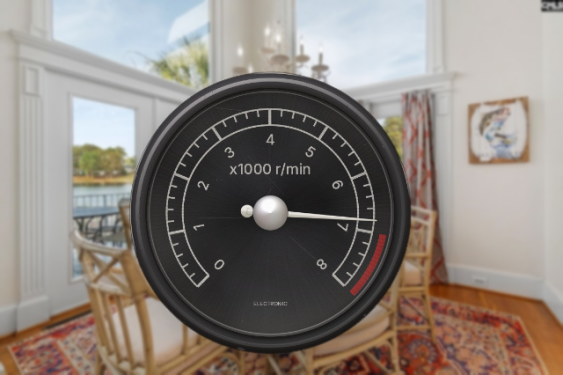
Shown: 6800
